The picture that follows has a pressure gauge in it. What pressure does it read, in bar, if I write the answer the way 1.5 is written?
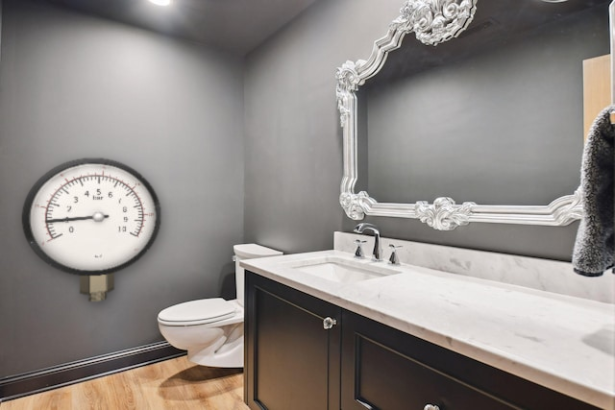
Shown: 1
